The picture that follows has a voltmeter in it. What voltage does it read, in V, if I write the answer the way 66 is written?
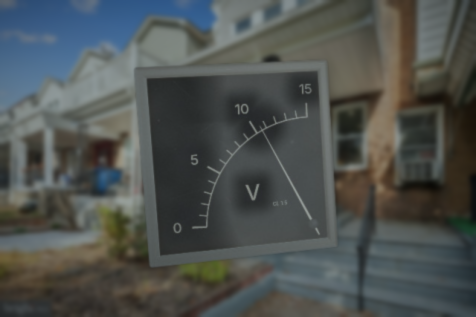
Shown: 10.5
